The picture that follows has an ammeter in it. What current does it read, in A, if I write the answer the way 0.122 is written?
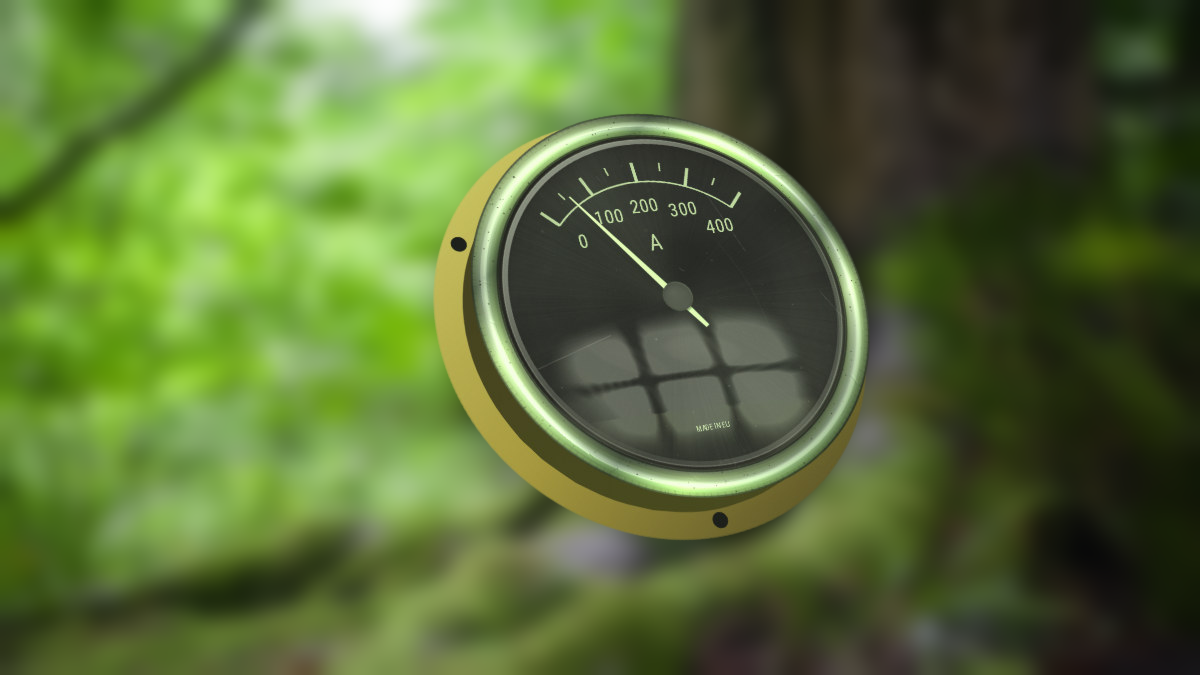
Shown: 50
